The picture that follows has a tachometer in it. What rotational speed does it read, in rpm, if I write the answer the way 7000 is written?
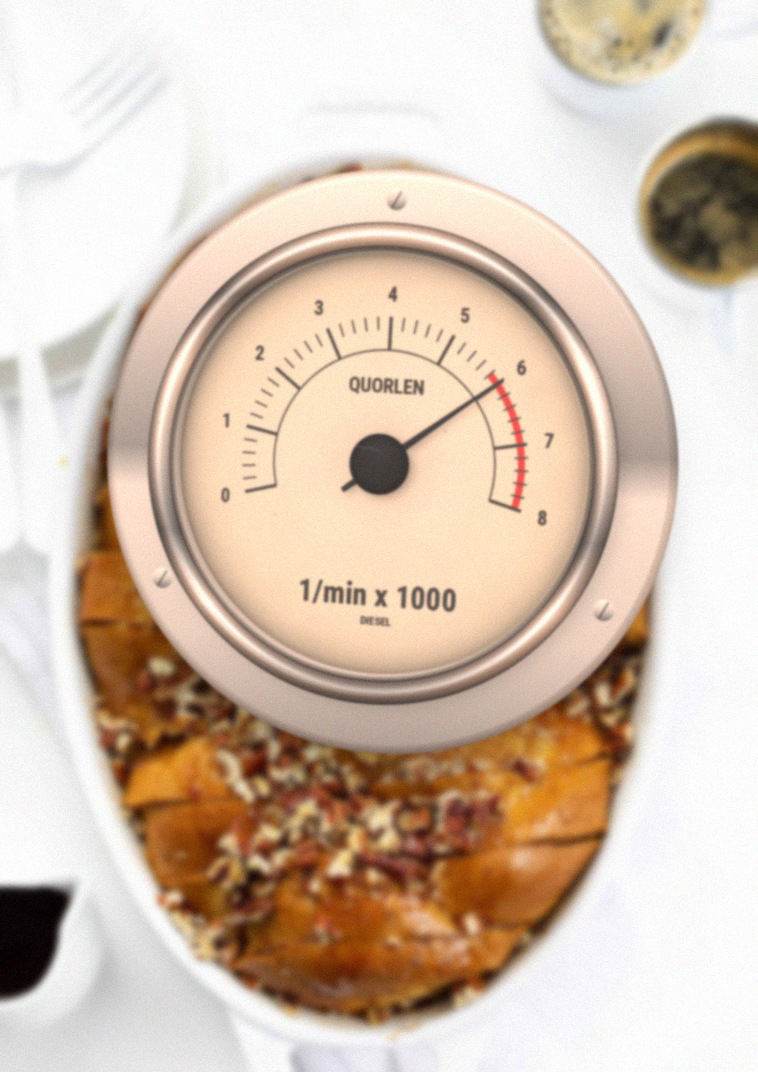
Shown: 6000
